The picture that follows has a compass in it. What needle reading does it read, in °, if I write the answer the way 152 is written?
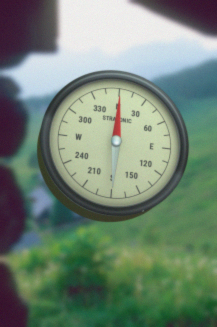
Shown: 0
